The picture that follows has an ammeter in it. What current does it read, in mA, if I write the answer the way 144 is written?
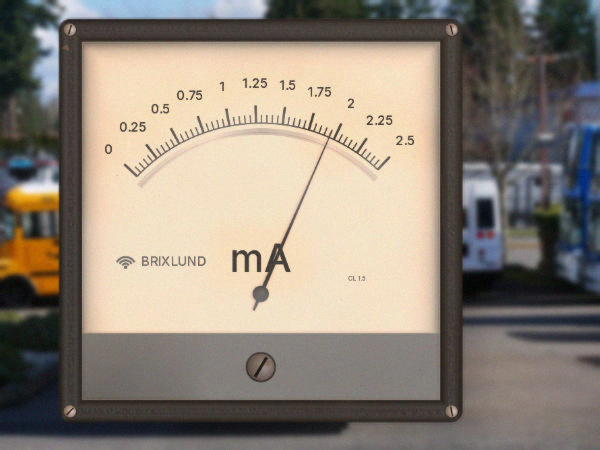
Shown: 1.95
